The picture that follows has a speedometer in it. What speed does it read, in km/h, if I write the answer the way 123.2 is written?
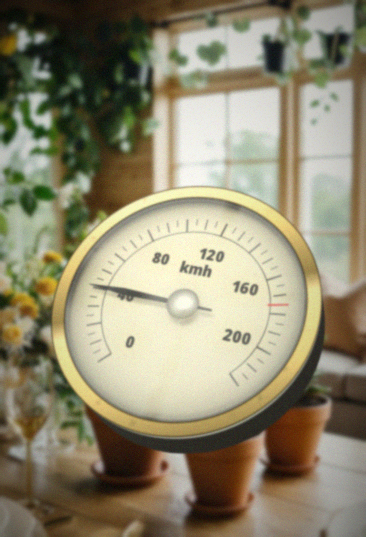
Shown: 40
